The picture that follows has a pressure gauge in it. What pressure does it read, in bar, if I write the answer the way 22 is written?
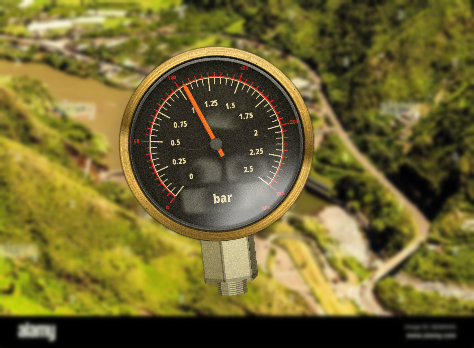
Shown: 1.05
